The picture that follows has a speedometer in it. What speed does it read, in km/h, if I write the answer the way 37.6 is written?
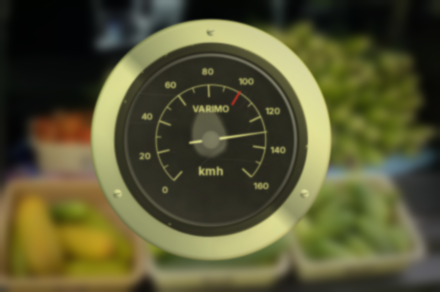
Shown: 130
